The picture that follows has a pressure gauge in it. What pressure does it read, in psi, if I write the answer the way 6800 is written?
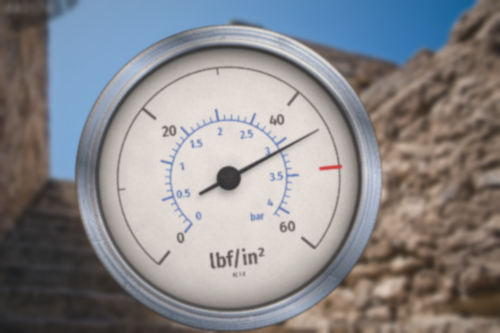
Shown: 45
